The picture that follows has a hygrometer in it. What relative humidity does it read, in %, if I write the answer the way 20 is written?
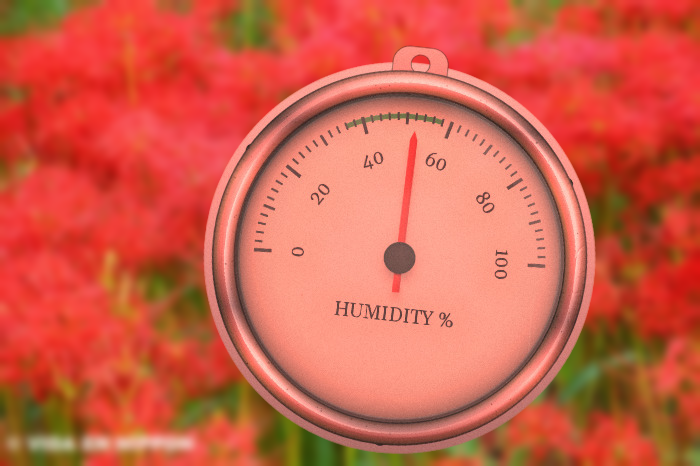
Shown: 52
